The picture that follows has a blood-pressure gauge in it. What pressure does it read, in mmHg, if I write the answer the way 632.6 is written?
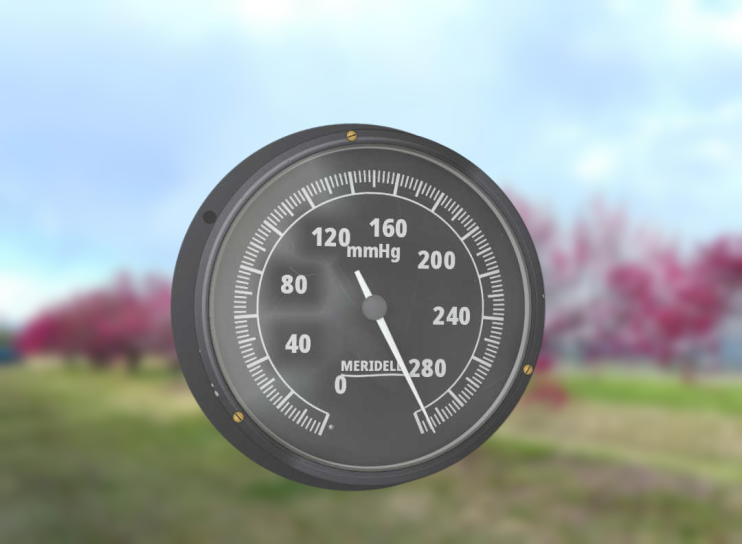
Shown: 296
